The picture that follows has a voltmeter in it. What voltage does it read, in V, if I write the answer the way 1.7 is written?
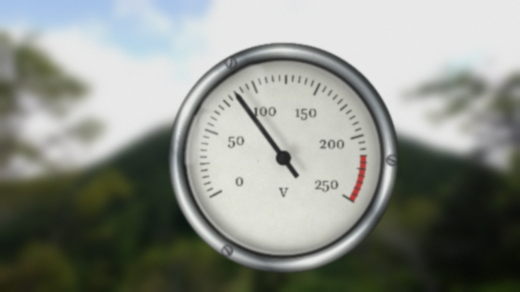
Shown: 85
